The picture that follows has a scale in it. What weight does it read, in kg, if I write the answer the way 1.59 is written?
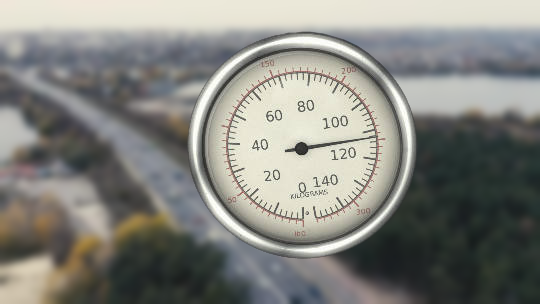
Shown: 112
